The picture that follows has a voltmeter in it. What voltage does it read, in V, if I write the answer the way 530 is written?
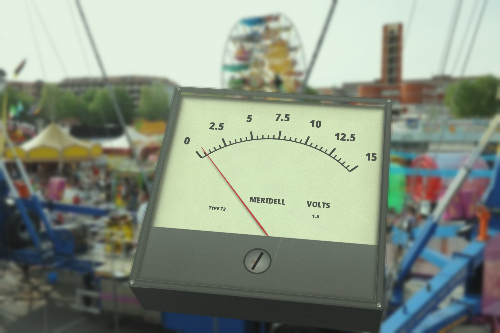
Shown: 0.5
